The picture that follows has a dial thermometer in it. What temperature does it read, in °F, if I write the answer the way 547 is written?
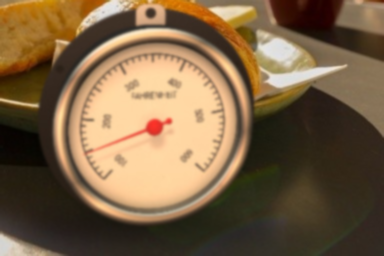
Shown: 150
